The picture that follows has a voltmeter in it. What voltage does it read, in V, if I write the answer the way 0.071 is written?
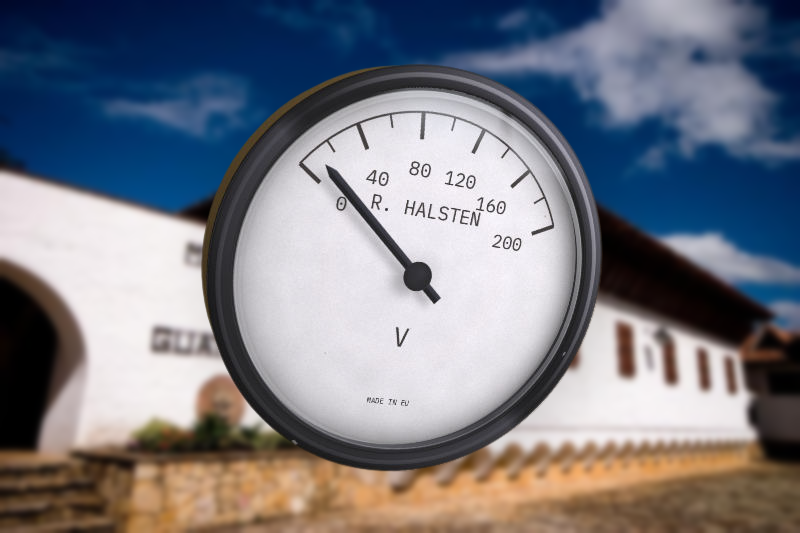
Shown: 10
